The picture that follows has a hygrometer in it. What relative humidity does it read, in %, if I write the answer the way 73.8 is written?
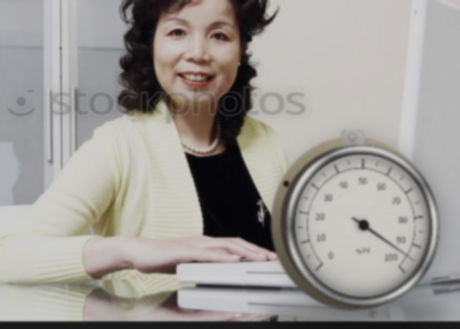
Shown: 95
